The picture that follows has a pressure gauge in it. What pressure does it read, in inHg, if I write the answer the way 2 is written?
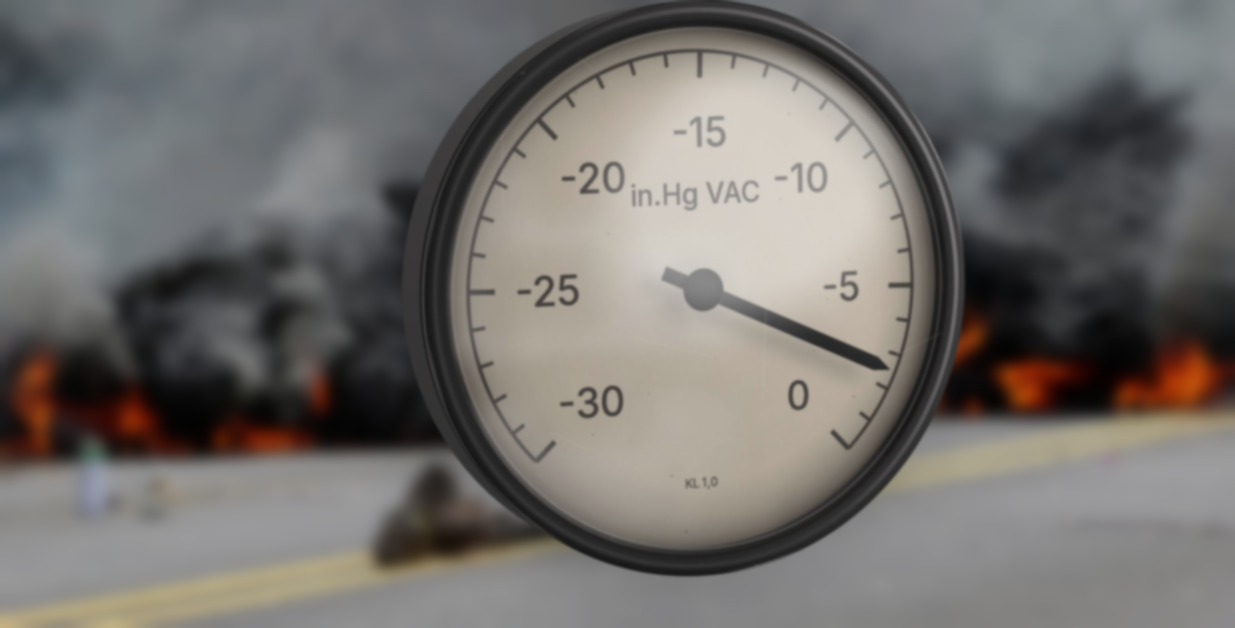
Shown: -2.5
